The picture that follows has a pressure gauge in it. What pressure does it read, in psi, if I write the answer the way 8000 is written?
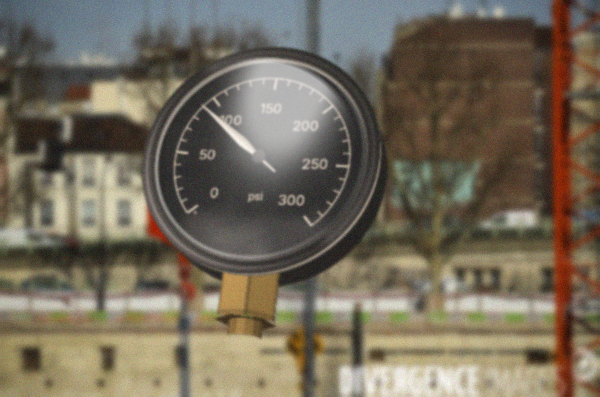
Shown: 90
